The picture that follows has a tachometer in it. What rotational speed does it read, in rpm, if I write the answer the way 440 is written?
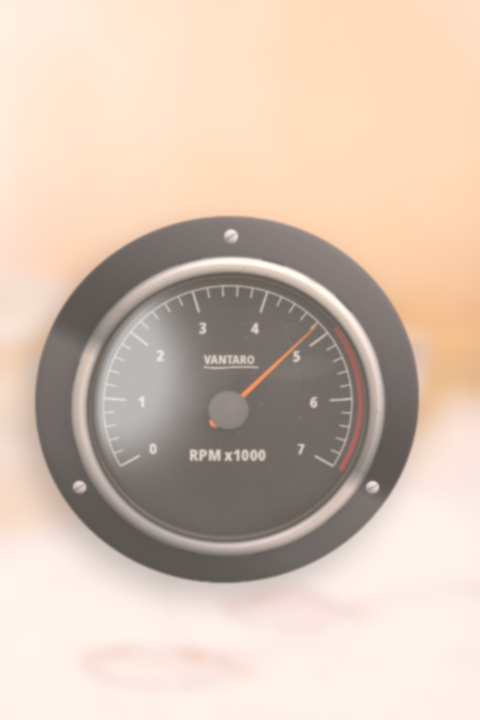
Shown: 4800
